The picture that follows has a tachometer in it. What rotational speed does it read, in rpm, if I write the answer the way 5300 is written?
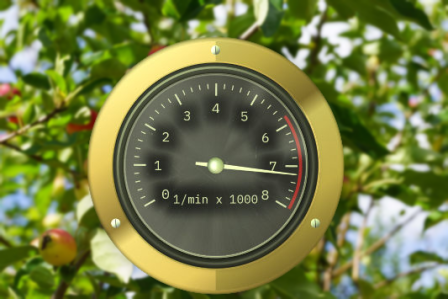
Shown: 7200
